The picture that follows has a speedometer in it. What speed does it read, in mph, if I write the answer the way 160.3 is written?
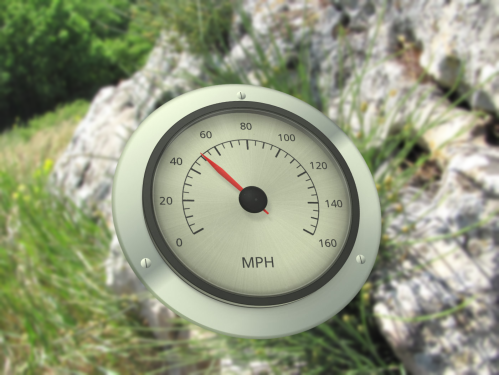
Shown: 50
